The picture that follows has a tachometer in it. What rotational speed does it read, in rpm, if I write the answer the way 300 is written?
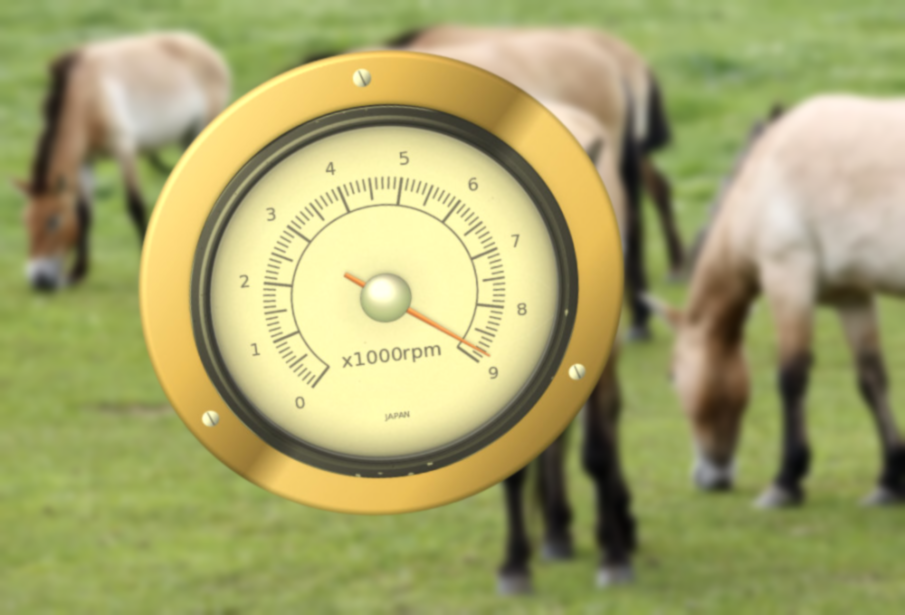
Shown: 8800
